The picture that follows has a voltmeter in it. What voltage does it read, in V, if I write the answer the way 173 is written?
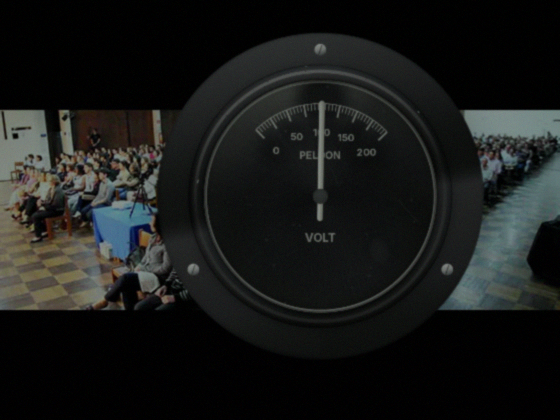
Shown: 100
